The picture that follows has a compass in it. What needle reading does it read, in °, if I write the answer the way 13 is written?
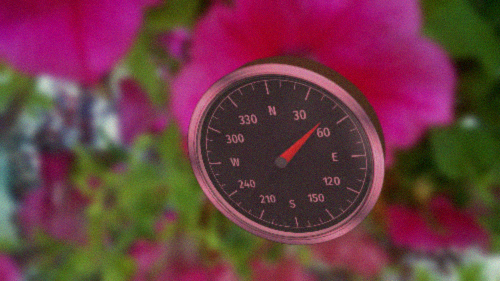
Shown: 50
